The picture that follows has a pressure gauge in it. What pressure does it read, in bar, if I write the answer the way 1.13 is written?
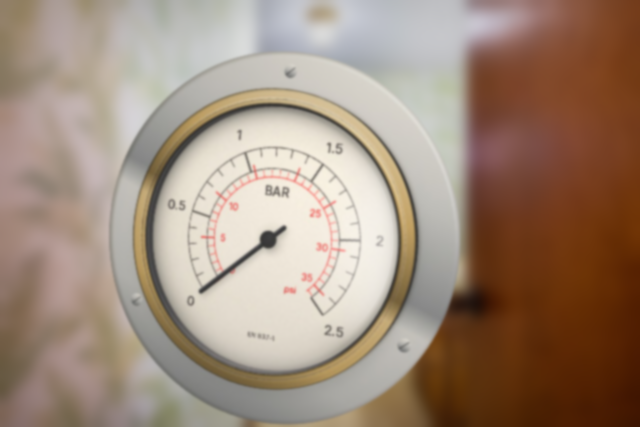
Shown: 0
